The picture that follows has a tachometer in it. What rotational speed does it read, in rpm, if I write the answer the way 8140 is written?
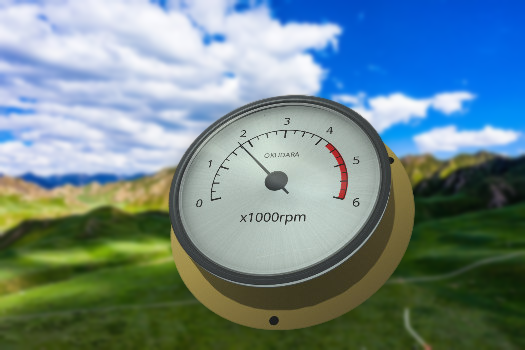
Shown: 1750
